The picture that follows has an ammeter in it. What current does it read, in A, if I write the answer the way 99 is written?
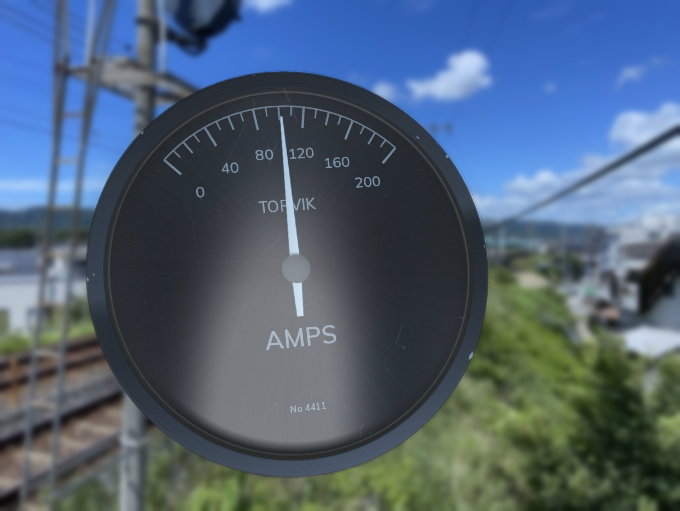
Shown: 100
